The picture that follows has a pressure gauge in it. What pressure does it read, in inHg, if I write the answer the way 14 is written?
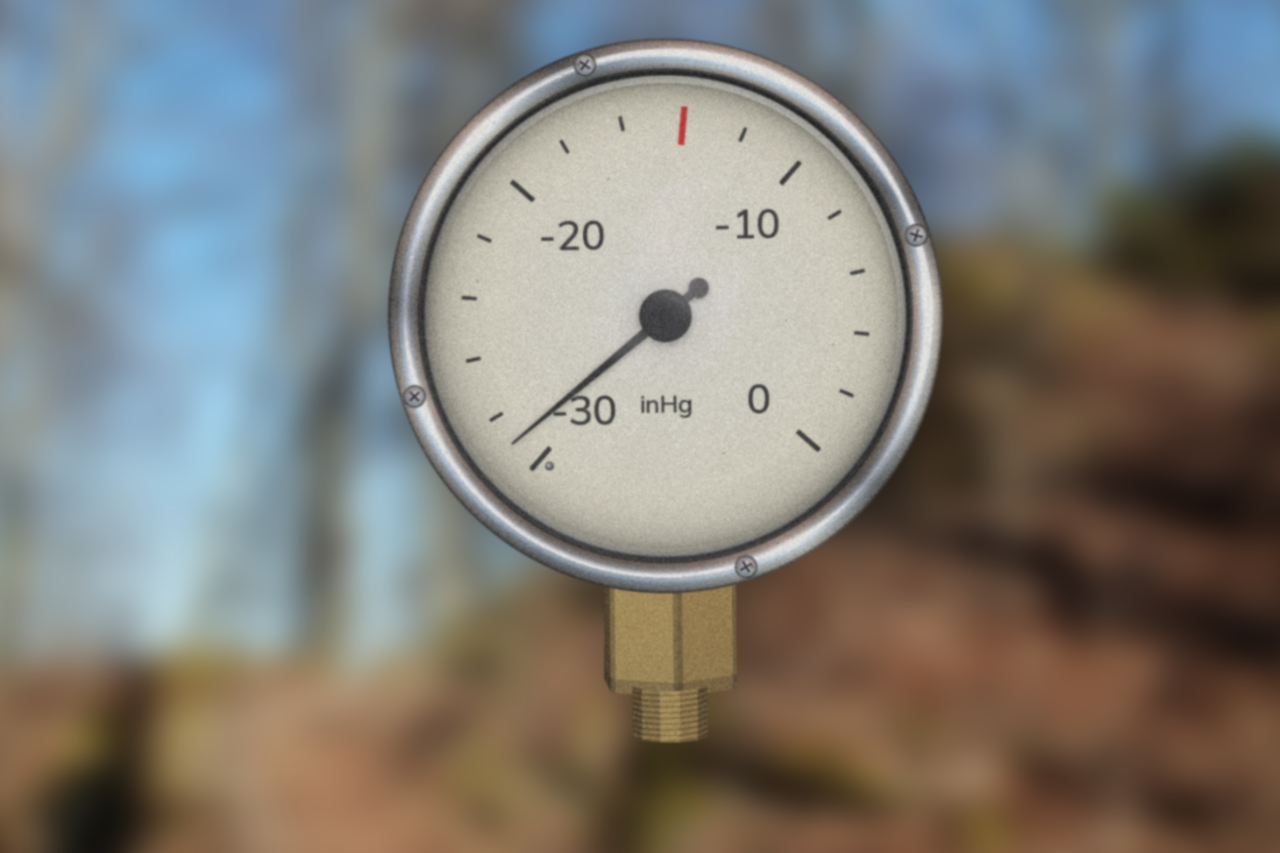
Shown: -29
